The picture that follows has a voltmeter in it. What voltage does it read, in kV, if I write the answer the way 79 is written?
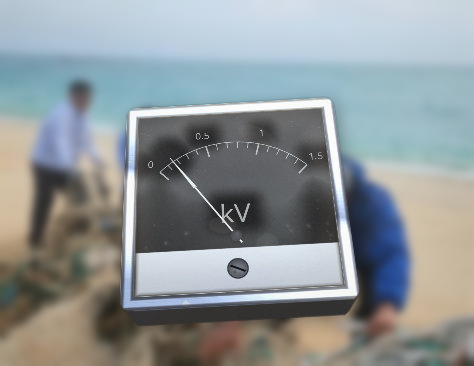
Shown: 0.15
